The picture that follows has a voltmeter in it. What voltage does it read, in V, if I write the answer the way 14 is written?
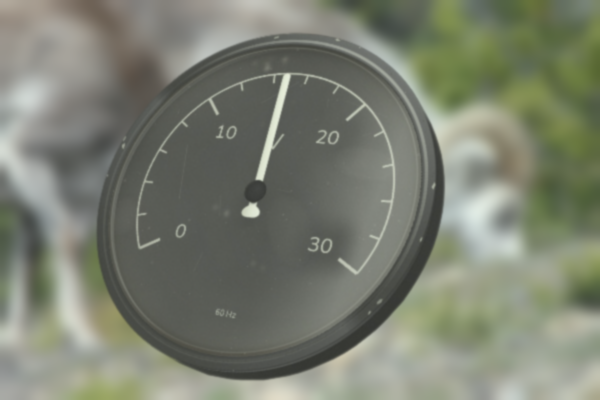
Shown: 15
